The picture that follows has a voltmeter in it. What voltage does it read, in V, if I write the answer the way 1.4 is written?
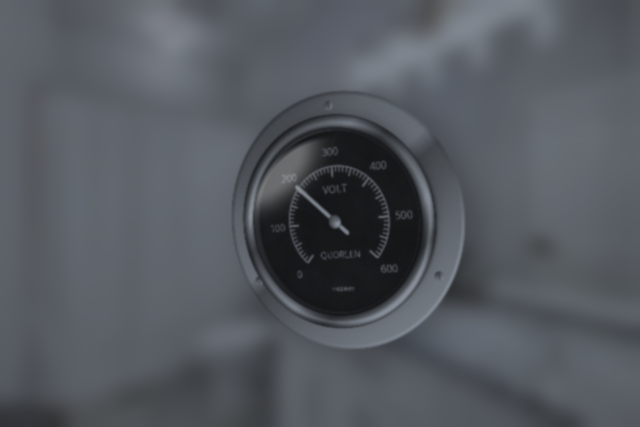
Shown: 200
